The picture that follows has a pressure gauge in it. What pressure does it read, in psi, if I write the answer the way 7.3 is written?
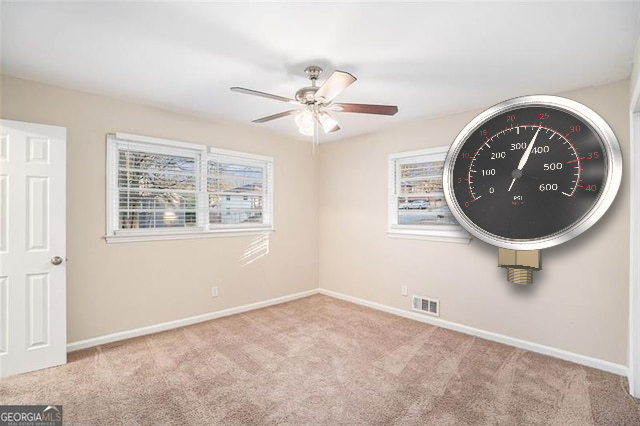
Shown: 360
